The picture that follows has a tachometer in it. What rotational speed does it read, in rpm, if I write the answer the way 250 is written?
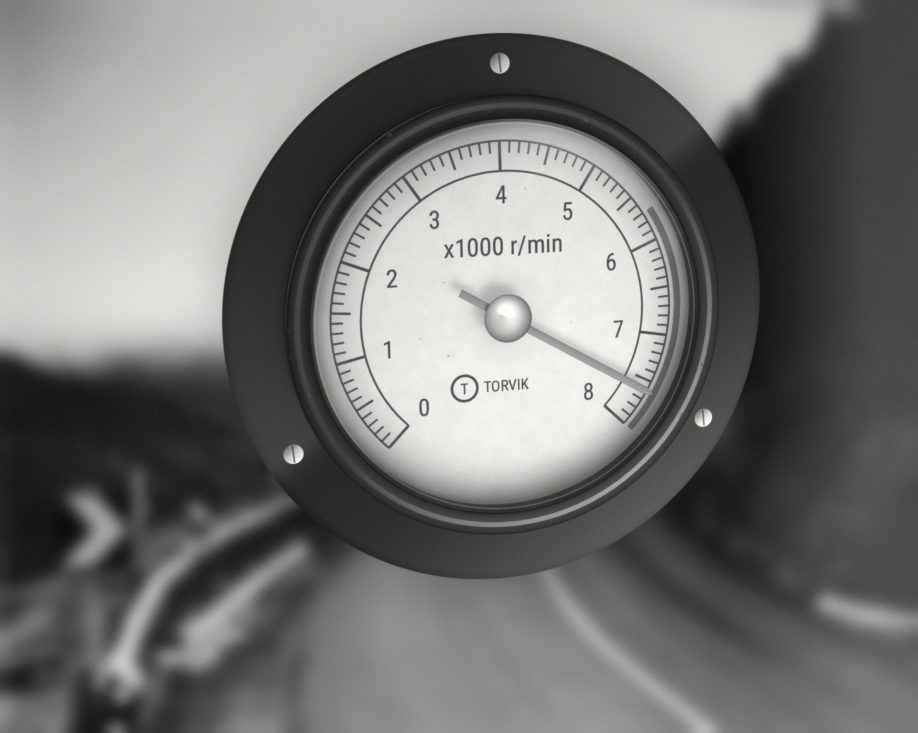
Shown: 7600
